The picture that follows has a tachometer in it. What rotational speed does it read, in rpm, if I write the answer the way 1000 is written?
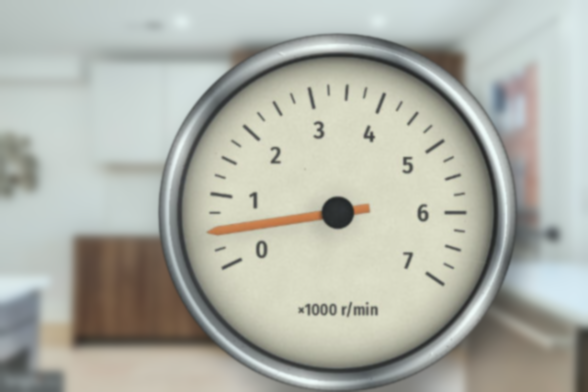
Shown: 500
